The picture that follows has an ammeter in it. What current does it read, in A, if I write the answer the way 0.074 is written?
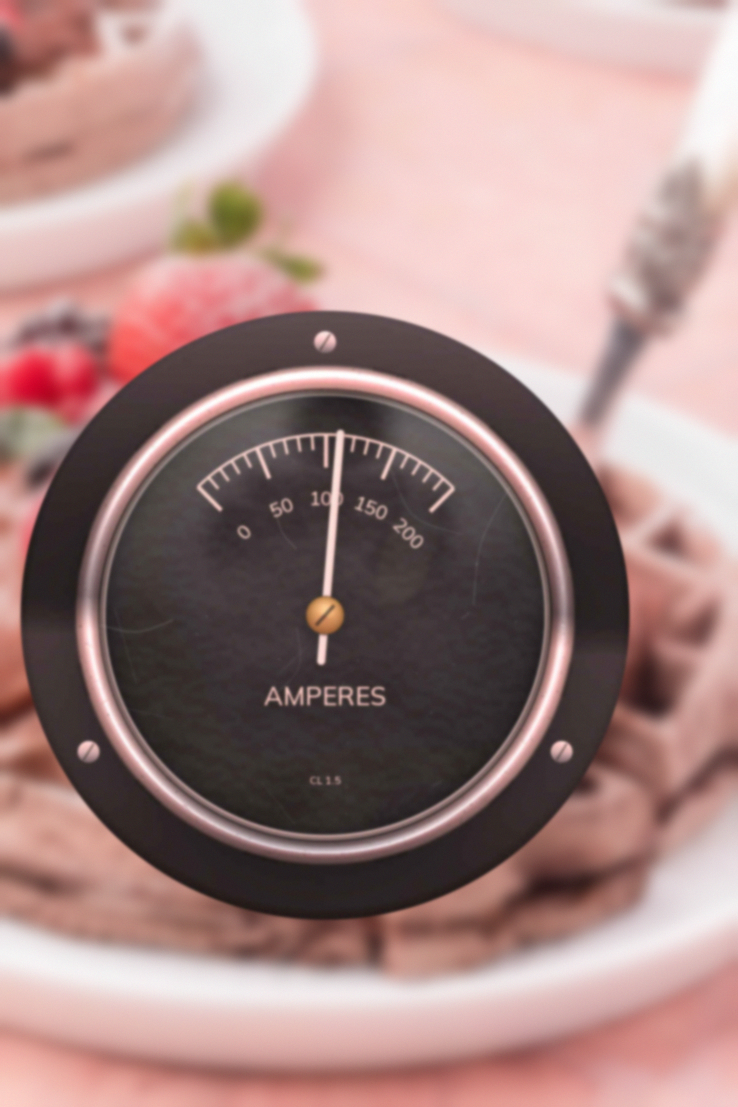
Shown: 110
